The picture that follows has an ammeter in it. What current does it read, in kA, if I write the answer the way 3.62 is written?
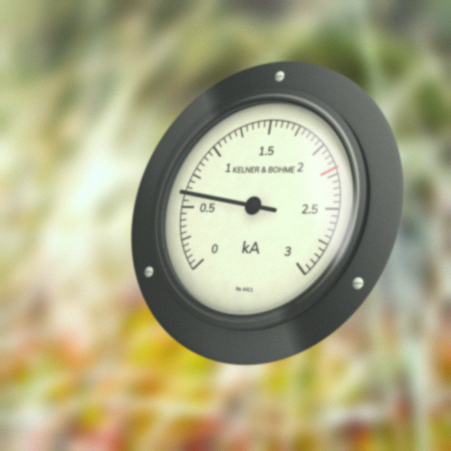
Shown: 0.6
